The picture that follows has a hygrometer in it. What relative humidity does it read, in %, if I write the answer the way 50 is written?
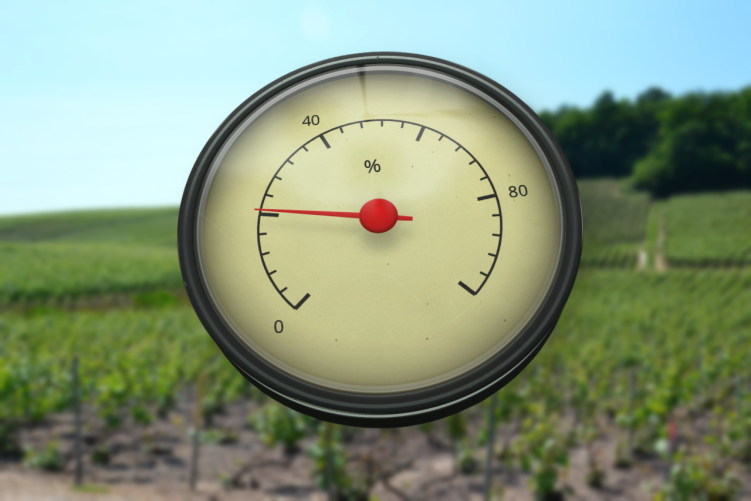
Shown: 20
